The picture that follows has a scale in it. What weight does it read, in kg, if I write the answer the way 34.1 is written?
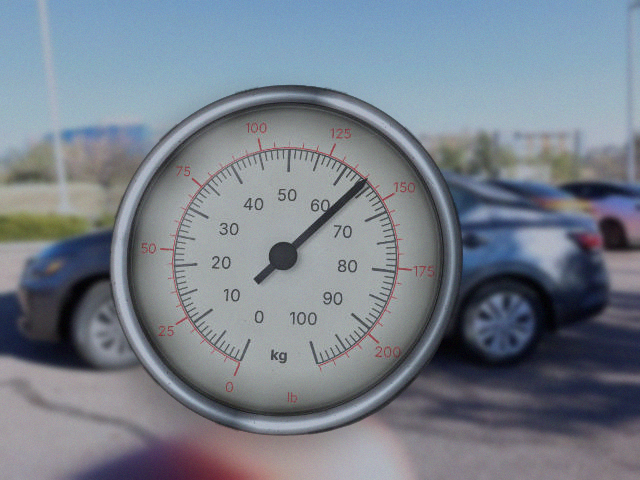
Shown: 64
